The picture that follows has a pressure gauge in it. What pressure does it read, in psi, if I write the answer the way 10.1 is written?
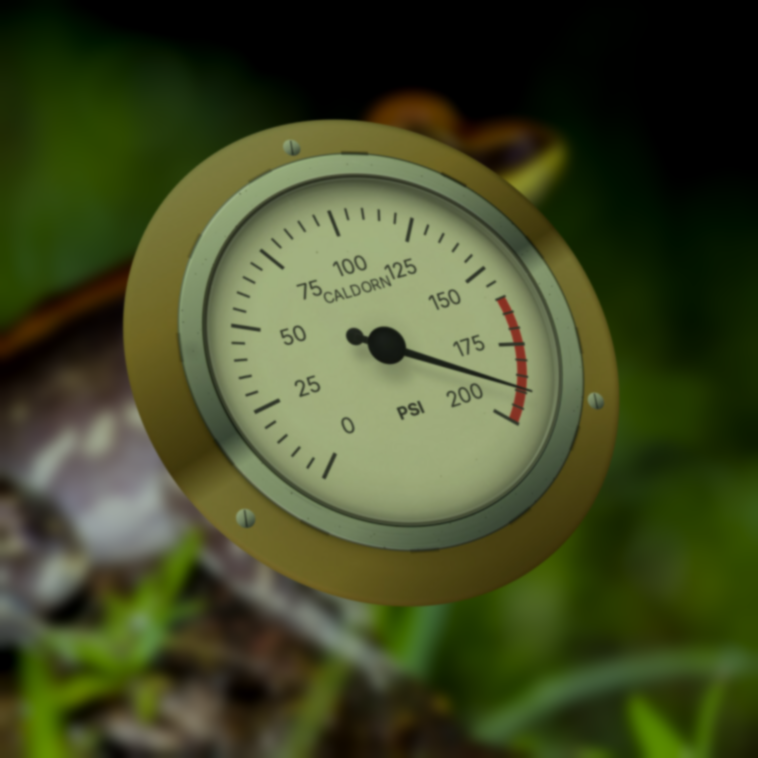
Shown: 190
